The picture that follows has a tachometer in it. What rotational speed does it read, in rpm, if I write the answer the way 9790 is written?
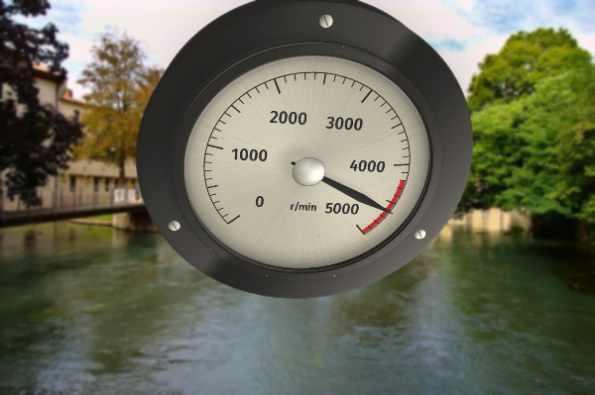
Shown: 4600
